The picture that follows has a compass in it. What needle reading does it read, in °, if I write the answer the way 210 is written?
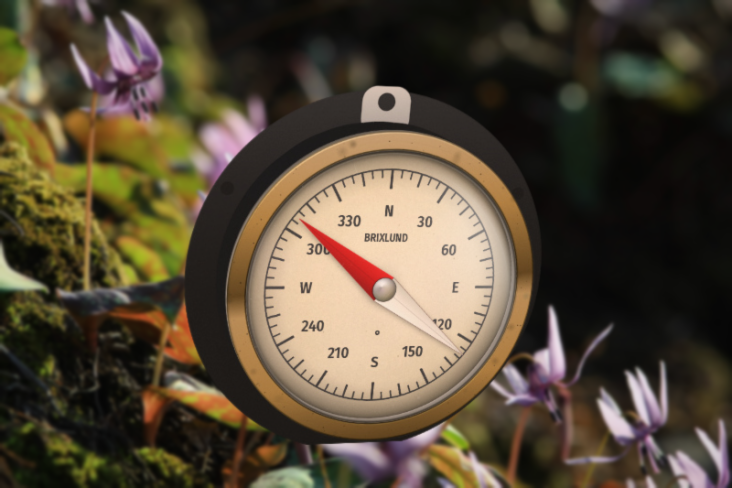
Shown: 307.5
